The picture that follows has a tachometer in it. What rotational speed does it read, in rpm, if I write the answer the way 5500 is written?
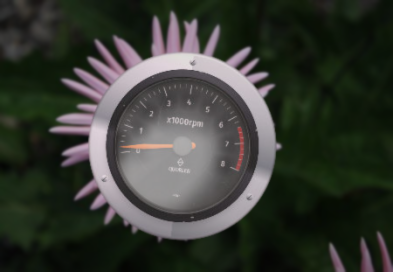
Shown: 200
